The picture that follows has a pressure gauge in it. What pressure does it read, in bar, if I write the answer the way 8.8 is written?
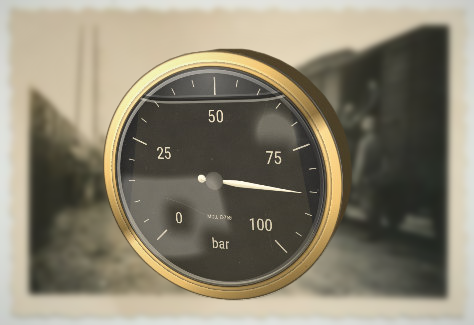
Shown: 85
